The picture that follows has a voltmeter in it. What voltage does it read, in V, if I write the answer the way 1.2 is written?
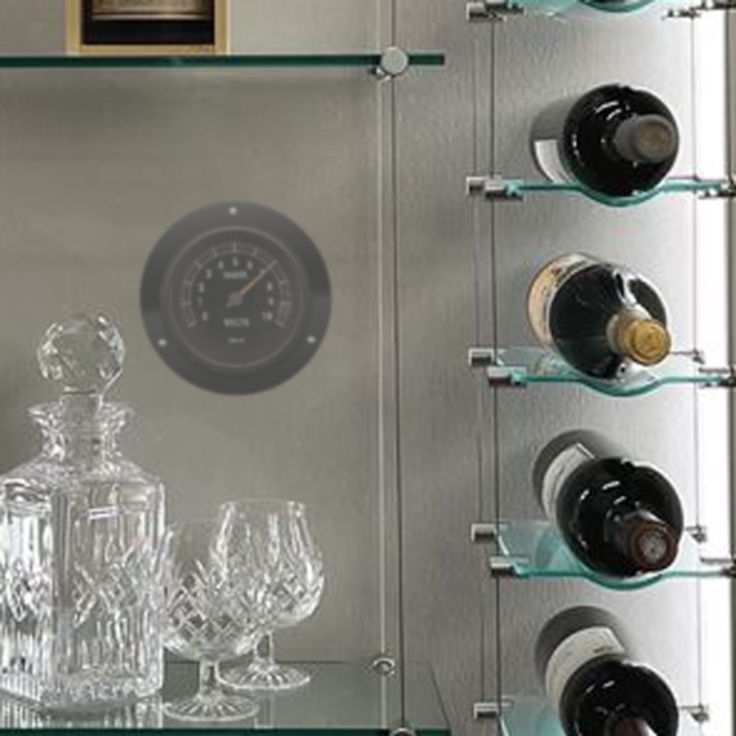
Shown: 7
